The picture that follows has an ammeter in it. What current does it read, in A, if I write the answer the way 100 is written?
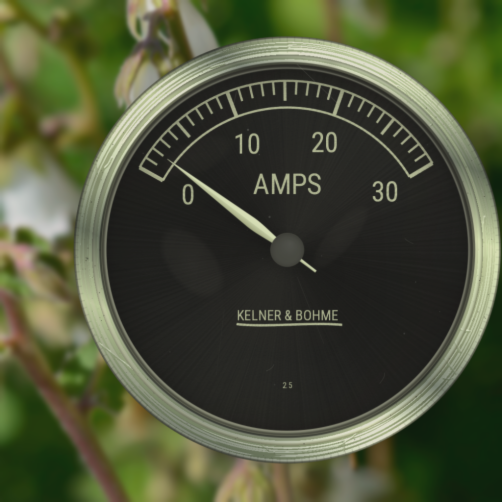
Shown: 2
